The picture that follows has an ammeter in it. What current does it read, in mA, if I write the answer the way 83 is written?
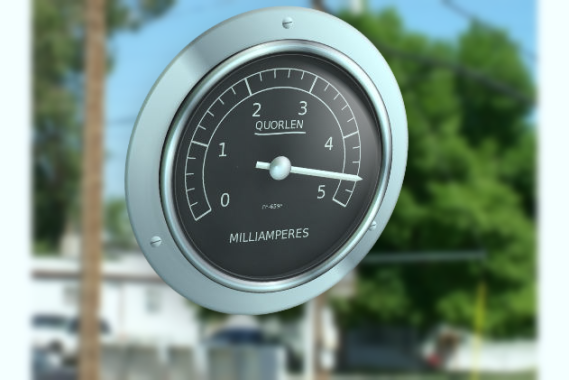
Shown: 4.6
